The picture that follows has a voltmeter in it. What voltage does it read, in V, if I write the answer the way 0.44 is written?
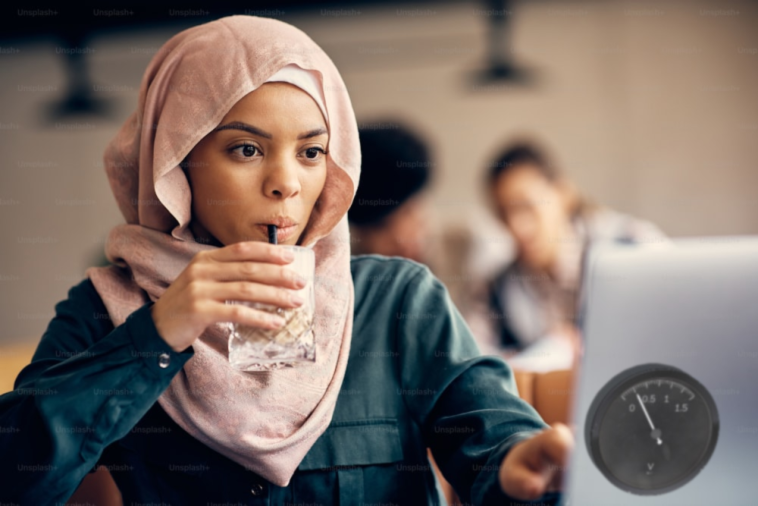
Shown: 0.25
